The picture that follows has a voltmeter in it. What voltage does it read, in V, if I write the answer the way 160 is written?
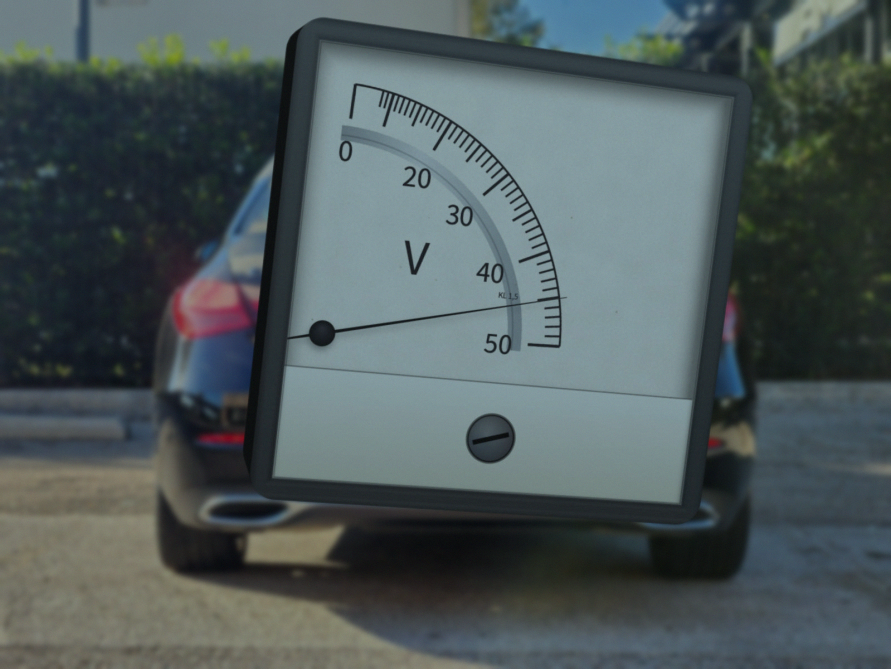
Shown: 45
